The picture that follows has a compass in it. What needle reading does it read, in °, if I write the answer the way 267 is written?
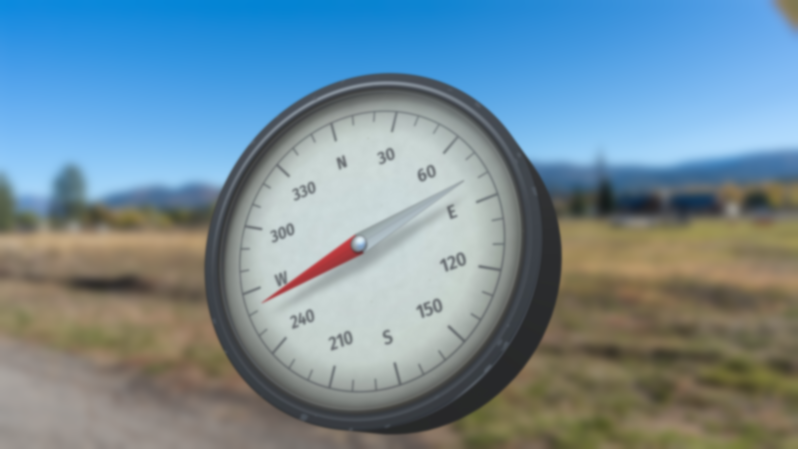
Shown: 260
